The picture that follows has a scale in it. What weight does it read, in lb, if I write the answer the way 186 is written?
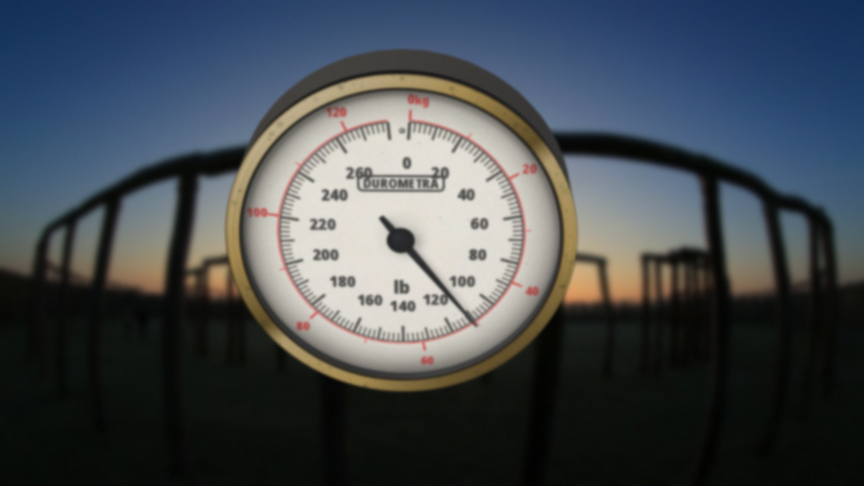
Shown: 110
